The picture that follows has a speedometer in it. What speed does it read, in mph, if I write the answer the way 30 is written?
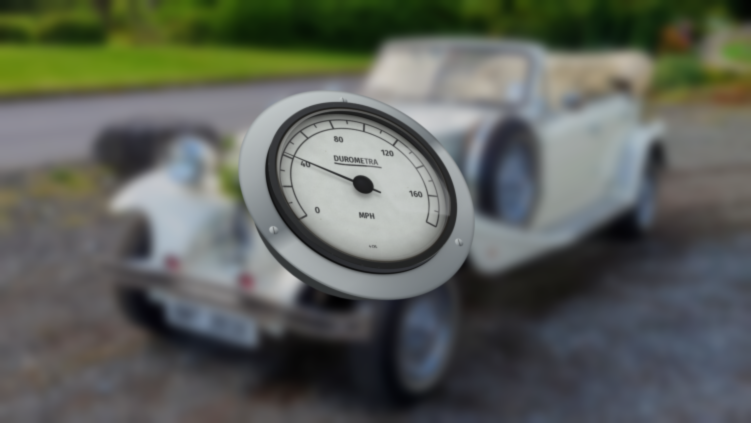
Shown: 40
